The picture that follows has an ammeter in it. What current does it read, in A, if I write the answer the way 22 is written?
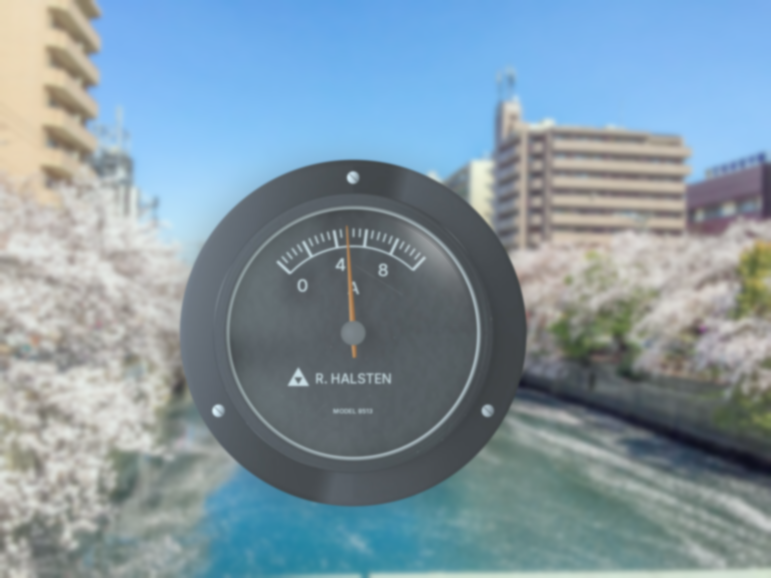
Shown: 4.8
